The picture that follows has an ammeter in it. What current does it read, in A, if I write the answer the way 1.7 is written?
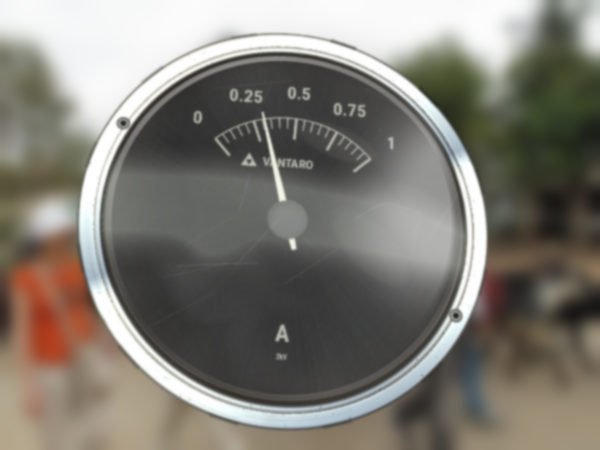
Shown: 0.3
